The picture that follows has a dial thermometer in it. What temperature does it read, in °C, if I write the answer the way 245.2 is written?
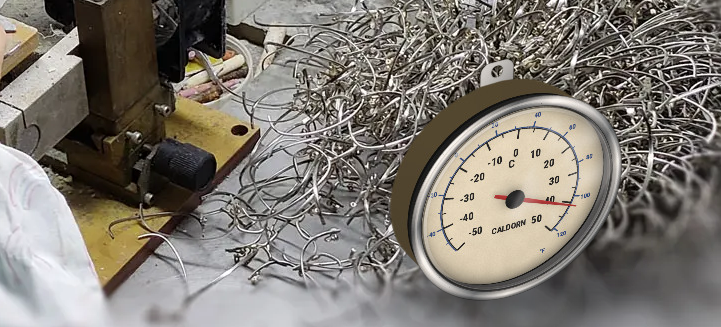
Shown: 40
